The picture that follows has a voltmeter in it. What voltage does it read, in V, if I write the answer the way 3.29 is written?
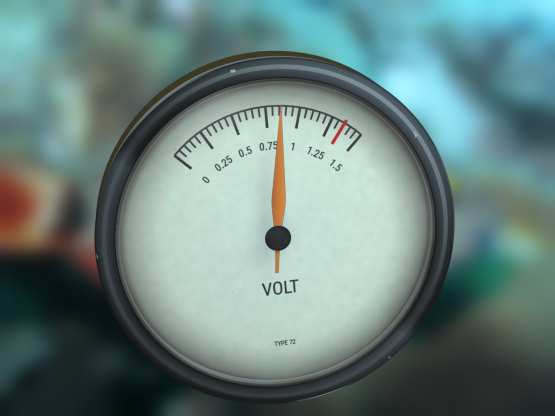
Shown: 0.85
